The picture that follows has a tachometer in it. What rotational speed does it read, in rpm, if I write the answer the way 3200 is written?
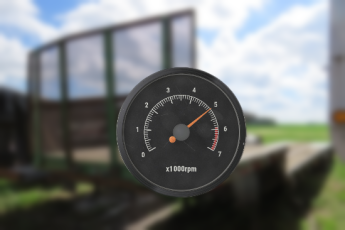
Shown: 5000
